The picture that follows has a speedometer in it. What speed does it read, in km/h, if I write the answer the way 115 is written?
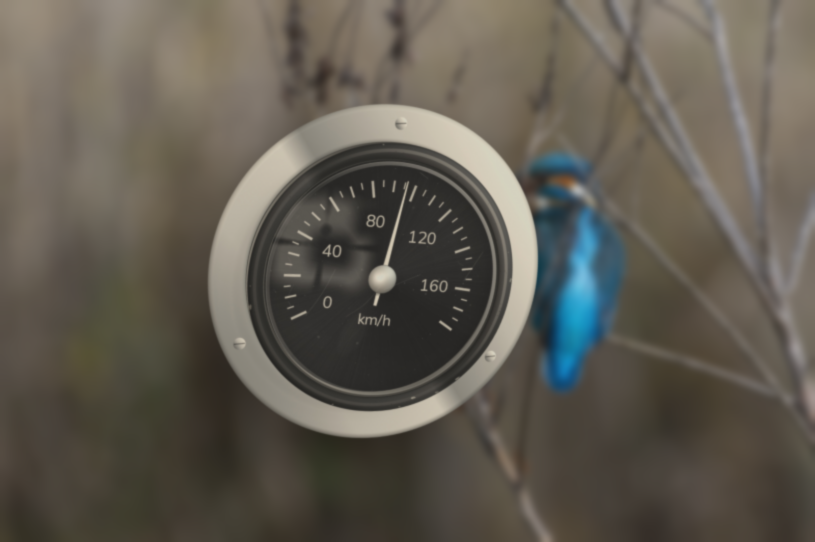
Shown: 95
